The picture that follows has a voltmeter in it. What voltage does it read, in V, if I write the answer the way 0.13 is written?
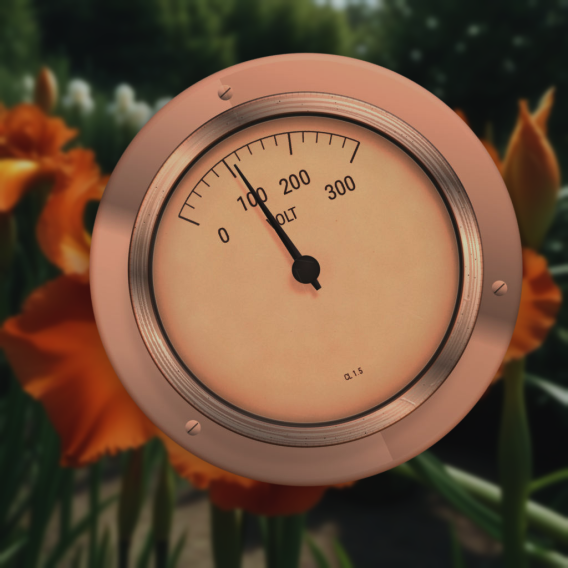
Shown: 110
